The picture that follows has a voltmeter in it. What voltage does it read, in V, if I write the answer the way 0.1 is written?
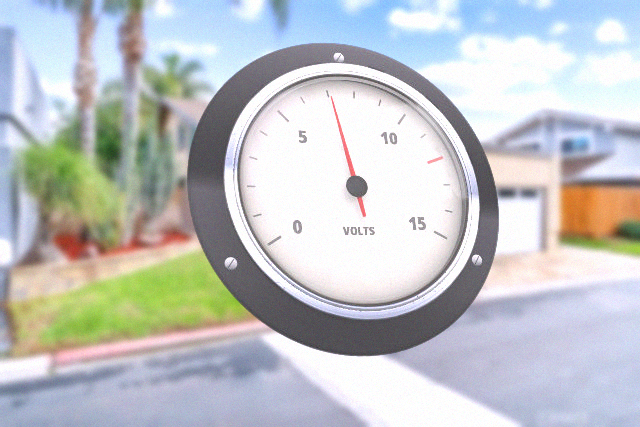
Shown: 7
